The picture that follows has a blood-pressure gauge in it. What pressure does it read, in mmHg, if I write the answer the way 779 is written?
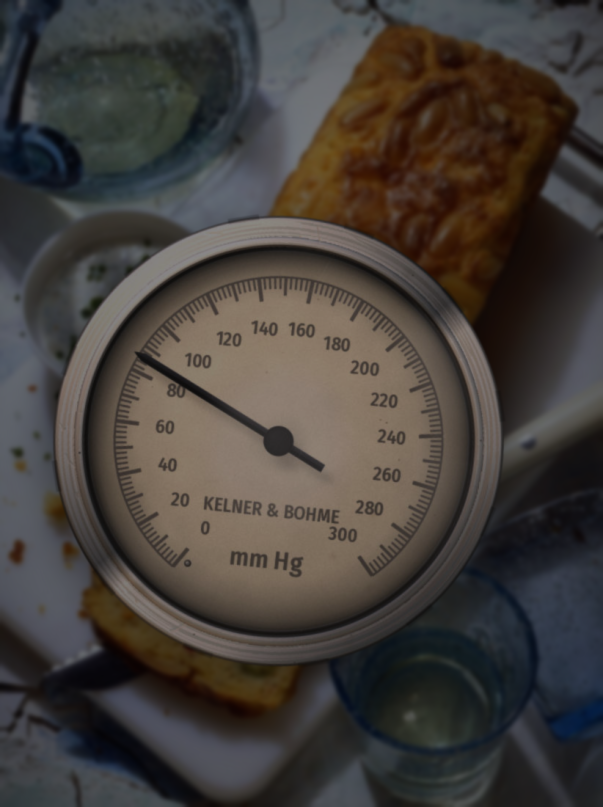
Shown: 86
